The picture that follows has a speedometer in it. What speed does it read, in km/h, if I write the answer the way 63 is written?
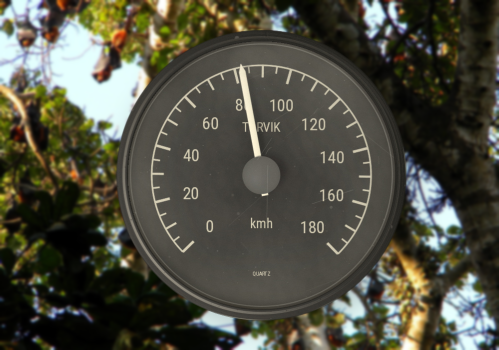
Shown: 82.5
